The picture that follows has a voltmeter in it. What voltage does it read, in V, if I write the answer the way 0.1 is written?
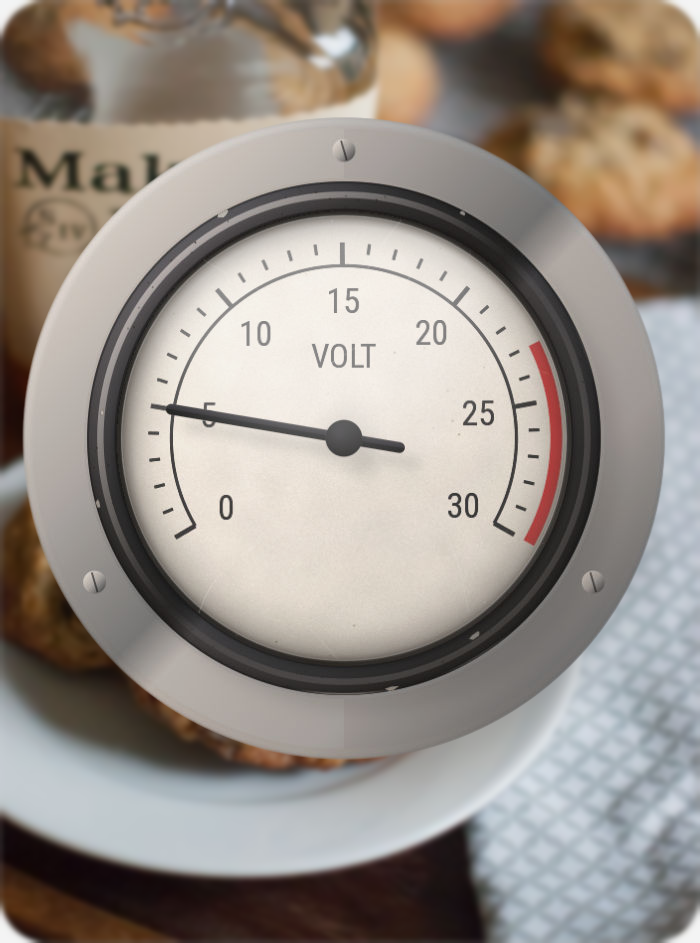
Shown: 5
